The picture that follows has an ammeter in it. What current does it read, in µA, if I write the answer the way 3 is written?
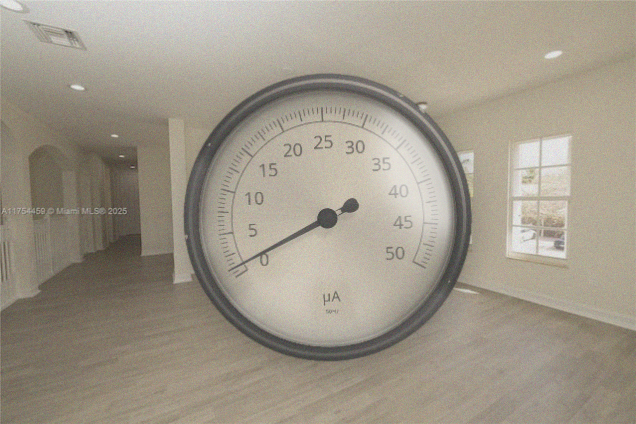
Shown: 1
